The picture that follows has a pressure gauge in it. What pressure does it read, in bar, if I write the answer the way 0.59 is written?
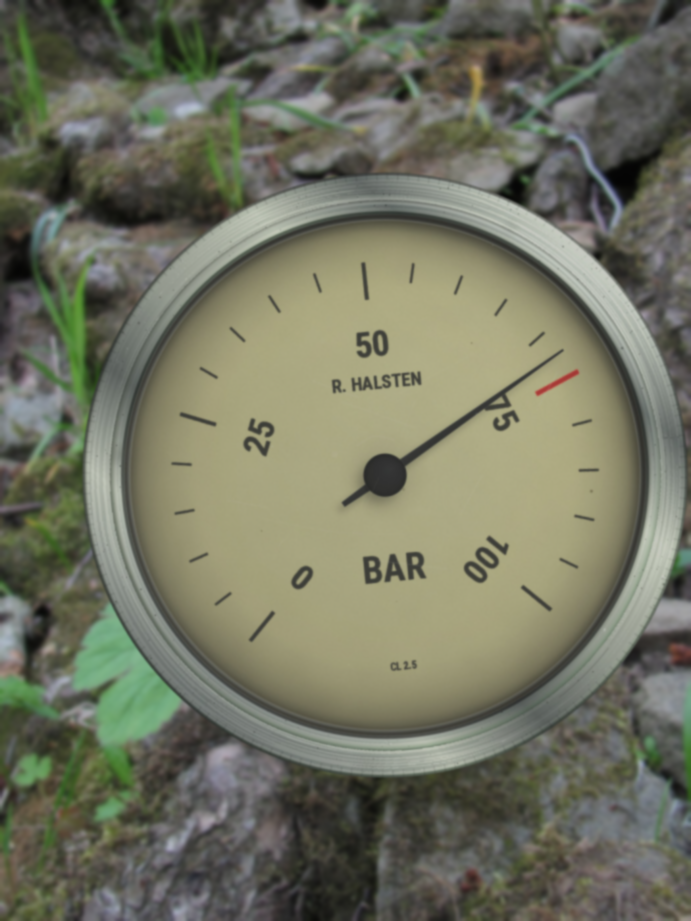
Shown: 72.5
